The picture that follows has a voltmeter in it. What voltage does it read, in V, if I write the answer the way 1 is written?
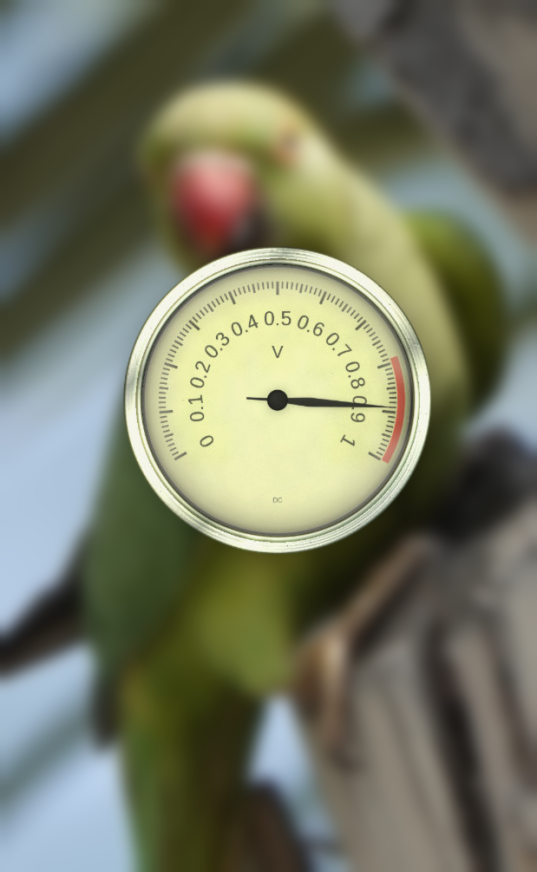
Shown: 0.89
